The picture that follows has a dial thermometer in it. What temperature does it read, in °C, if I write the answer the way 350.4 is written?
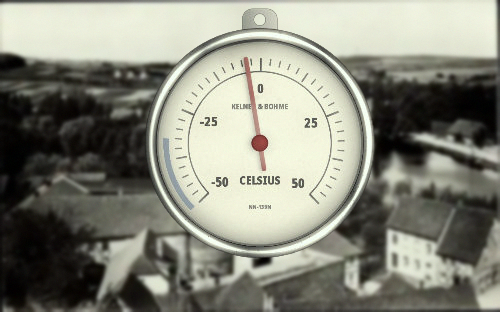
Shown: -3.75
